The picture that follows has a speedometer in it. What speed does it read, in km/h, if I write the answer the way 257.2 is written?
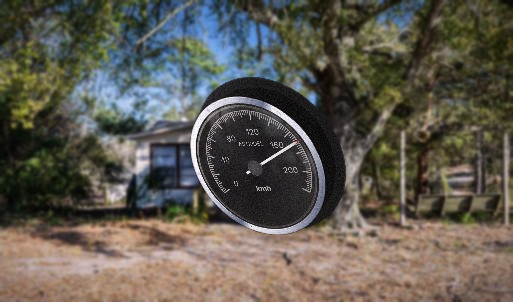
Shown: 170
